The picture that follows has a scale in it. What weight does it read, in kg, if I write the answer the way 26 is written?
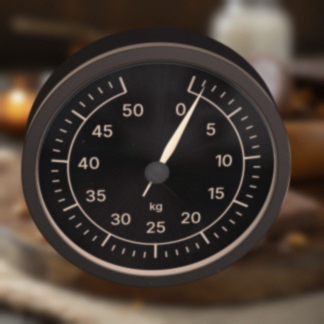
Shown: 1
